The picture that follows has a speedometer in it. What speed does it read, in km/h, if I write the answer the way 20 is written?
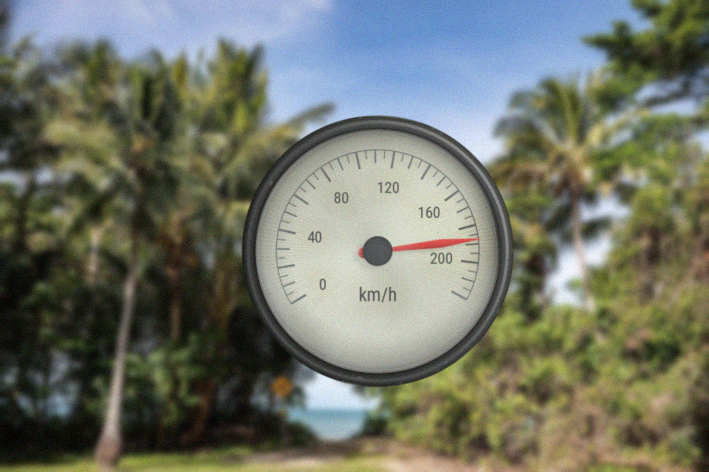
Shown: 187.5
